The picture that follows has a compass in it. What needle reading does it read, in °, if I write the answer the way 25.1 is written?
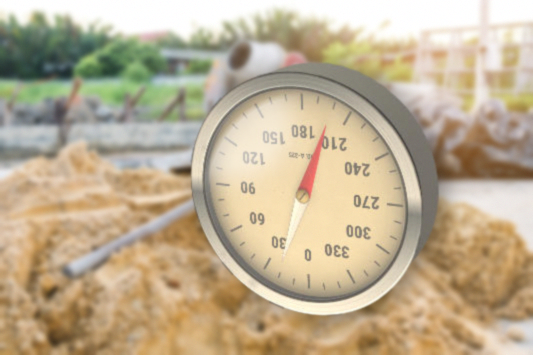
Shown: 200
